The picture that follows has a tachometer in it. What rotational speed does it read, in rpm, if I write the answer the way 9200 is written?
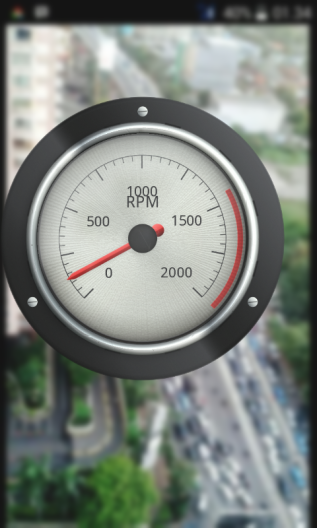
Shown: 125
